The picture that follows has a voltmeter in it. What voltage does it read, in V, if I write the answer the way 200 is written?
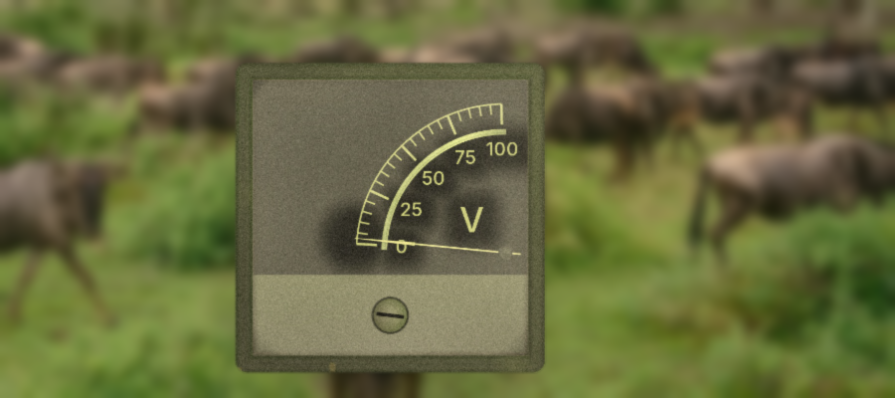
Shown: 2.5
